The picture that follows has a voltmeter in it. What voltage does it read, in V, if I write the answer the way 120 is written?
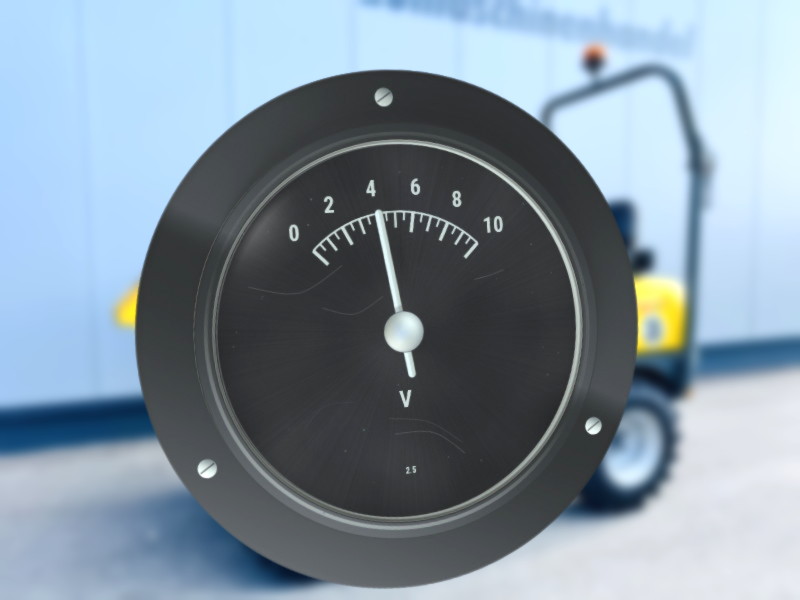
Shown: 4
